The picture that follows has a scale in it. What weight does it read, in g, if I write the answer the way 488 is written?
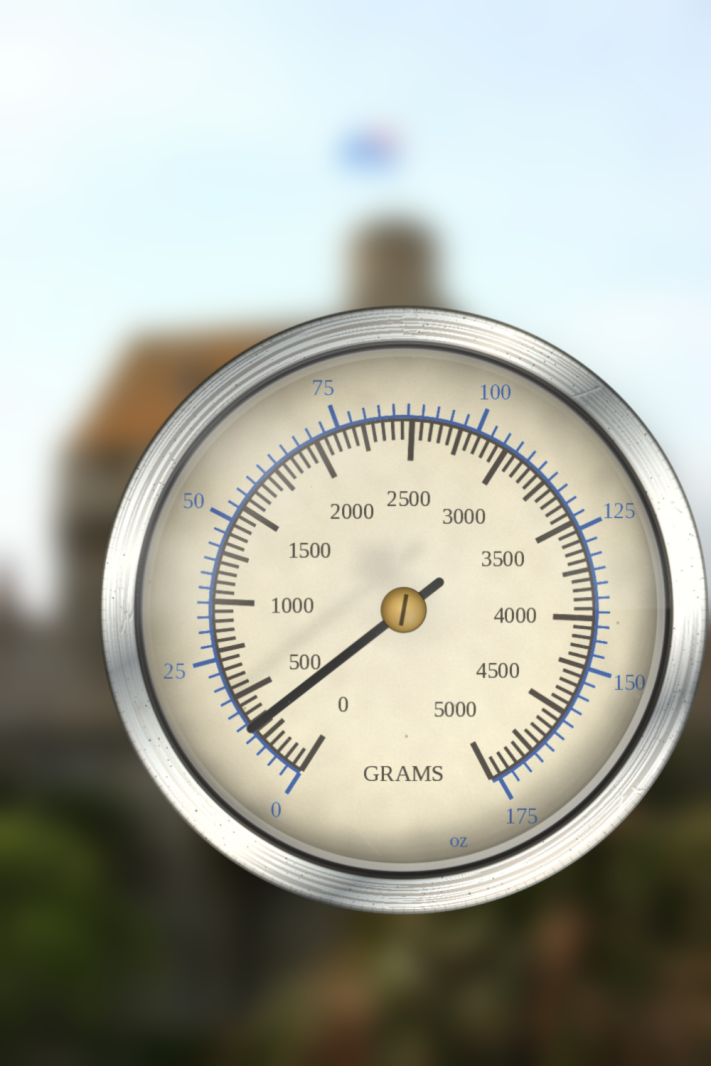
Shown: 325
